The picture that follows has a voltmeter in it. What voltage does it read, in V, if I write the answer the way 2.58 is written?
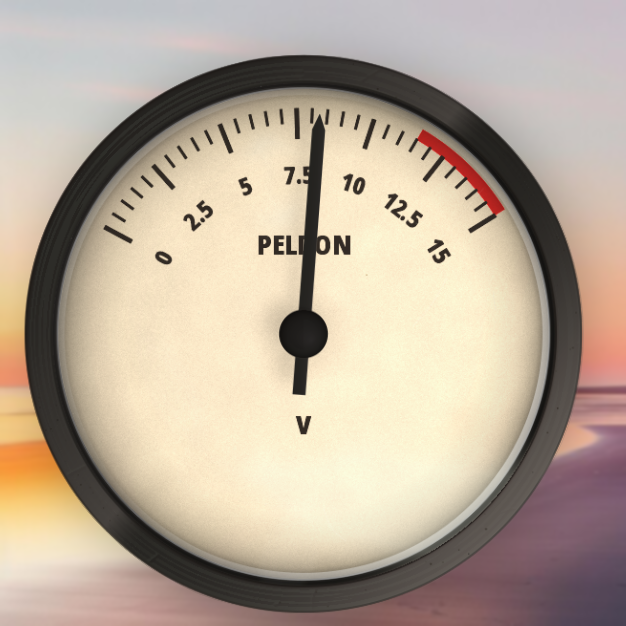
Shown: 8.25
